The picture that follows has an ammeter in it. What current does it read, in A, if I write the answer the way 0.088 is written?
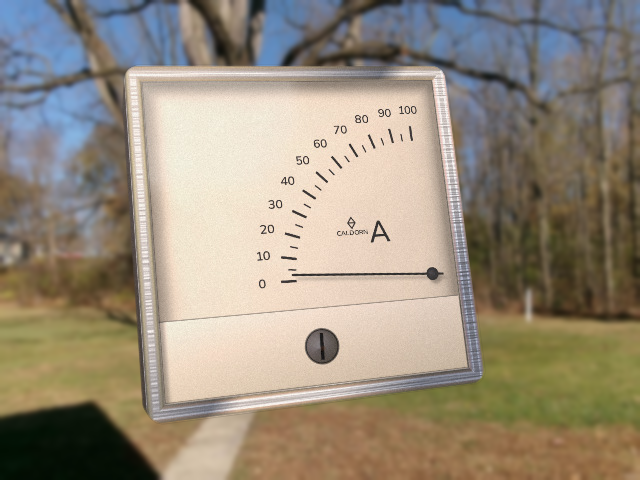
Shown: 2.5
